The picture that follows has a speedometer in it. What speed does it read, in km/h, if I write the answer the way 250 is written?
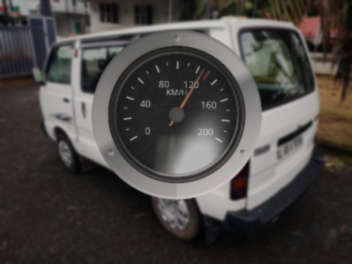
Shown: 125
